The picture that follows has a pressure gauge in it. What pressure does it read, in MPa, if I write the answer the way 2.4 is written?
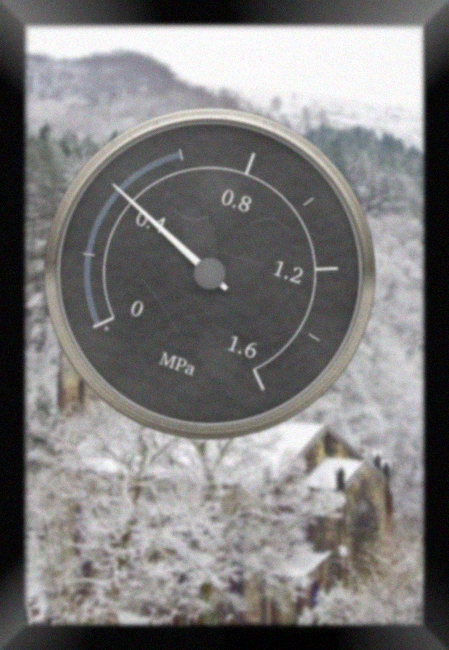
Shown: 0.4
